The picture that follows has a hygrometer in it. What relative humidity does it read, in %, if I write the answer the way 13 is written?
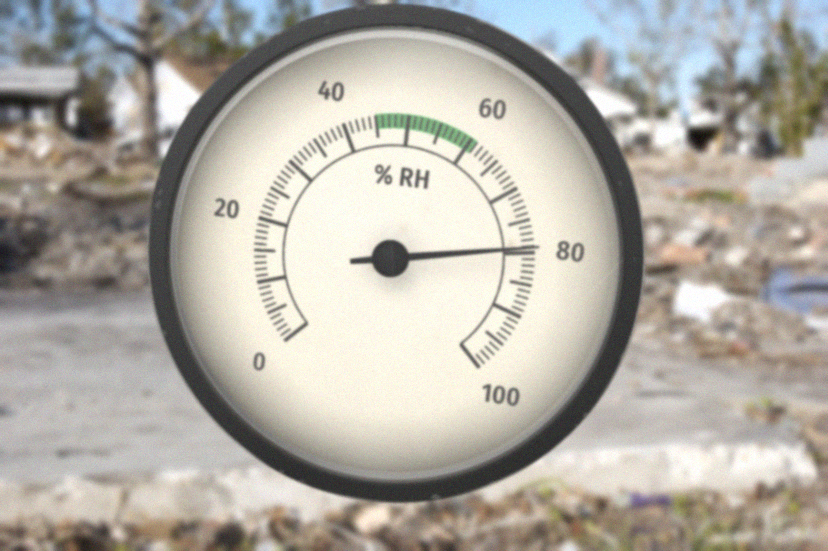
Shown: 79
